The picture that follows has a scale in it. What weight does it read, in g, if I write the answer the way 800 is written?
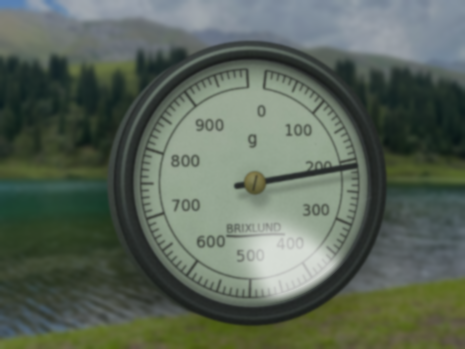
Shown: 210
